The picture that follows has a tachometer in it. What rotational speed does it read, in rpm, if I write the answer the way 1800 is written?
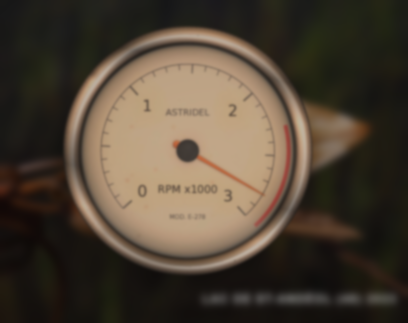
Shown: 2800
